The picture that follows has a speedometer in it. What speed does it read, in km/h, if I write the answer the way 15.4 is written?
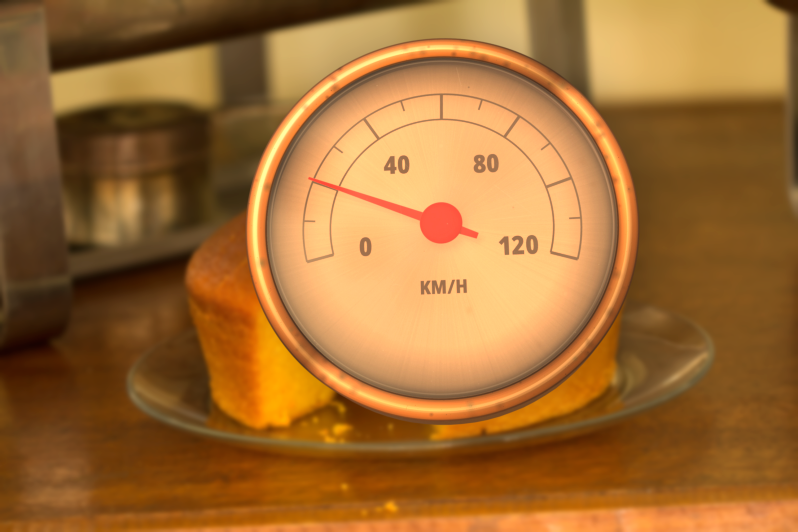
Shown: 20
